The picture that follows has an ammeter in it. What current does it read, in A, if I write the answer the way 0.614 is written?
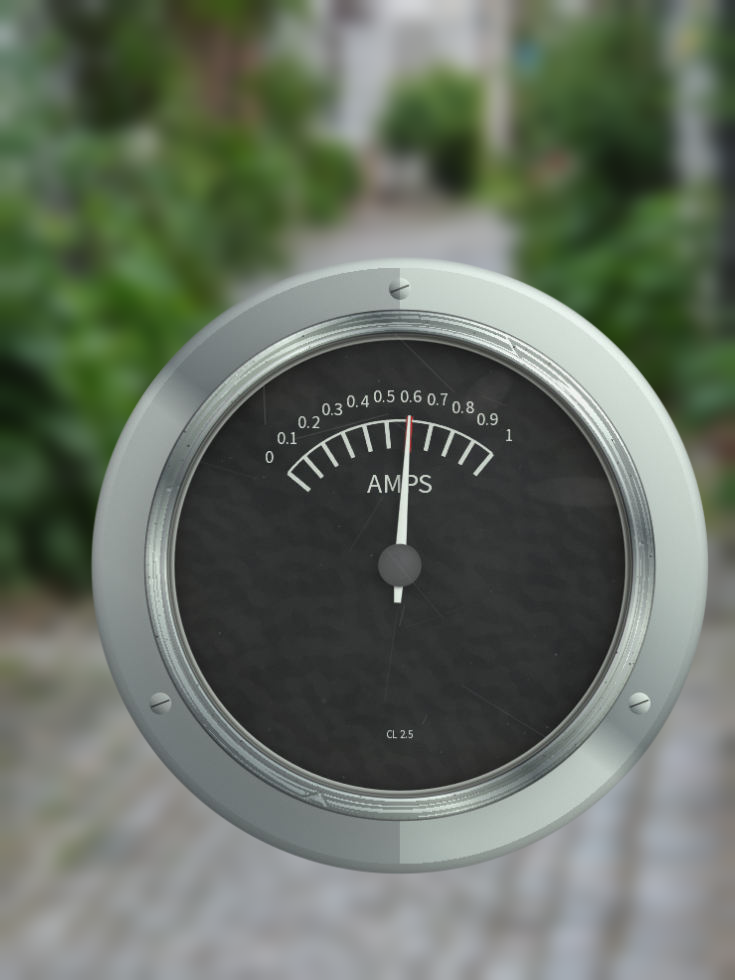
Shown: 0.6
